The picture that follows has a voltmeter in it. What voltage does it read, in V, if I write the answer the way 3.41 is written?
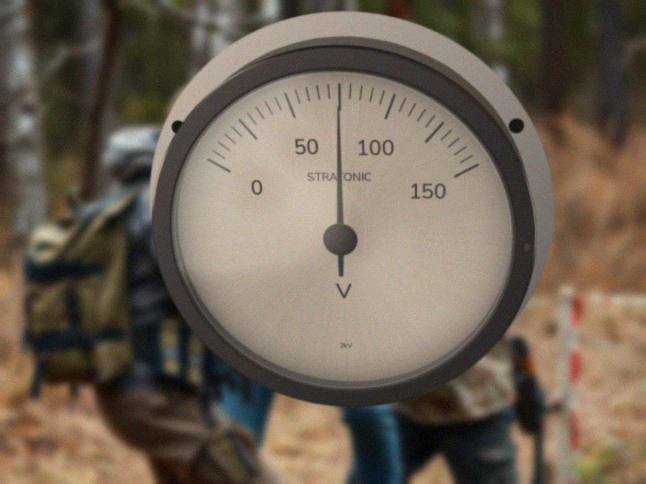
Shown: 75
